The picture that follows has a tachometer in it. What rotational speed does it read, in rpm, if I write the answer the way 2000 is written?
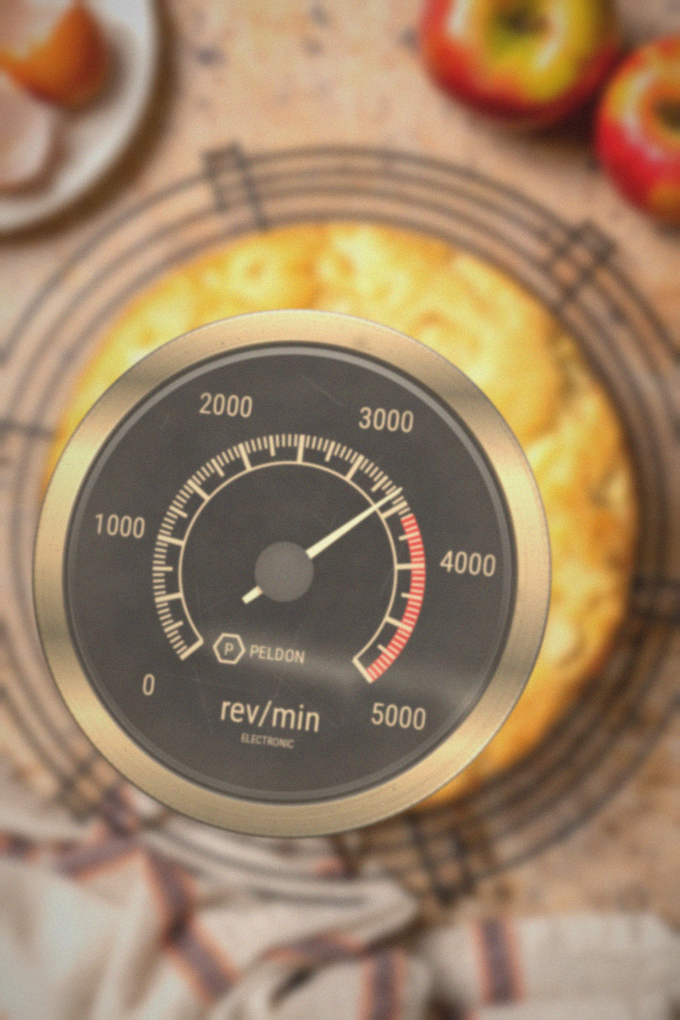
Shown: 3400
